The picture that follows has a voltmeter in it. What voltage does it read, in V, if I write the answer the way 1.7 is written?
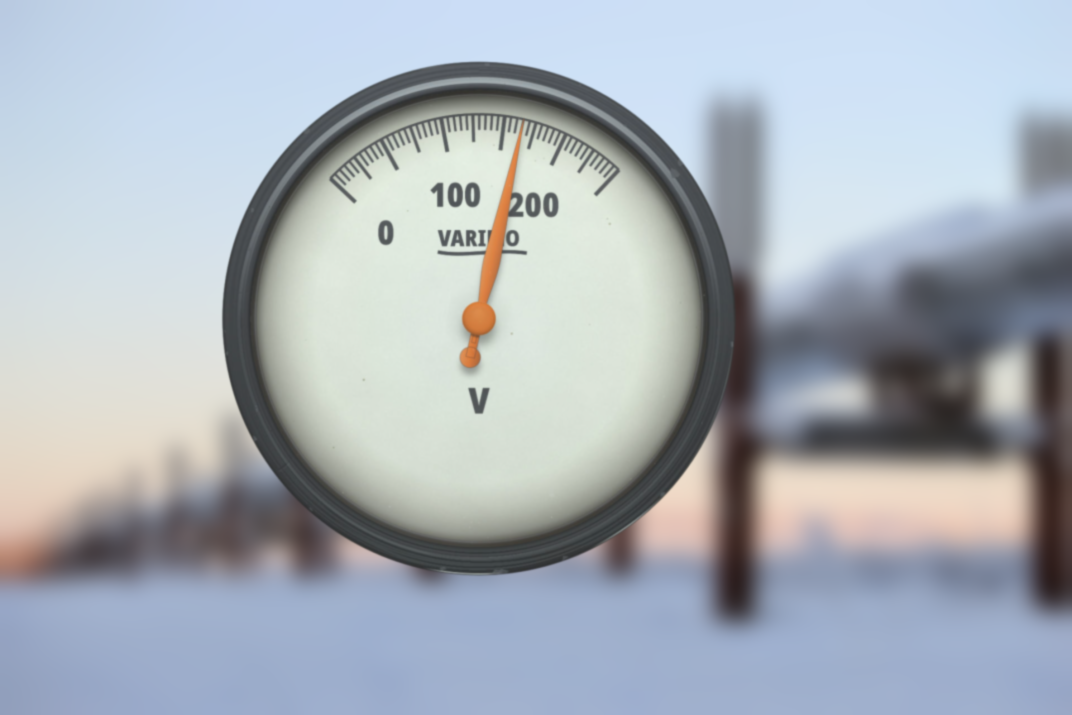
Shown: 165
